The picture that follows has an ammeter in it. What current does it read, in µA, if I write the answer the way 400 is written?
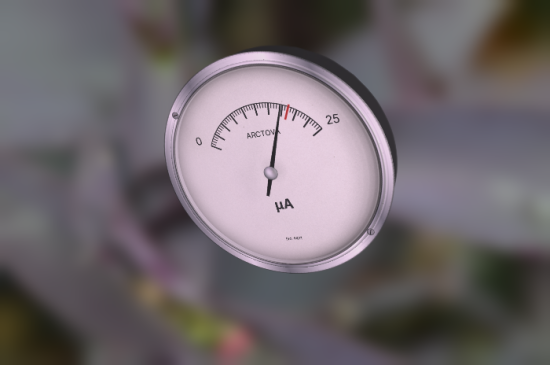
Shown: 17.5
